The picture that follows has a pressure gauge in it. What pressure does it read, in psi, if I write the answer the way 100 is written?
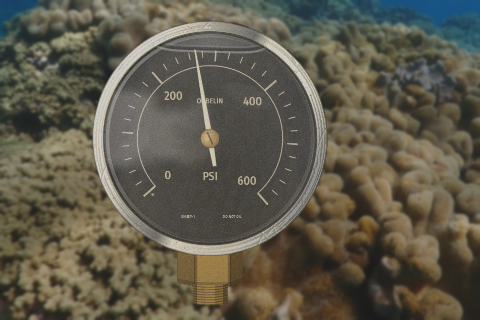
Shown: 270
